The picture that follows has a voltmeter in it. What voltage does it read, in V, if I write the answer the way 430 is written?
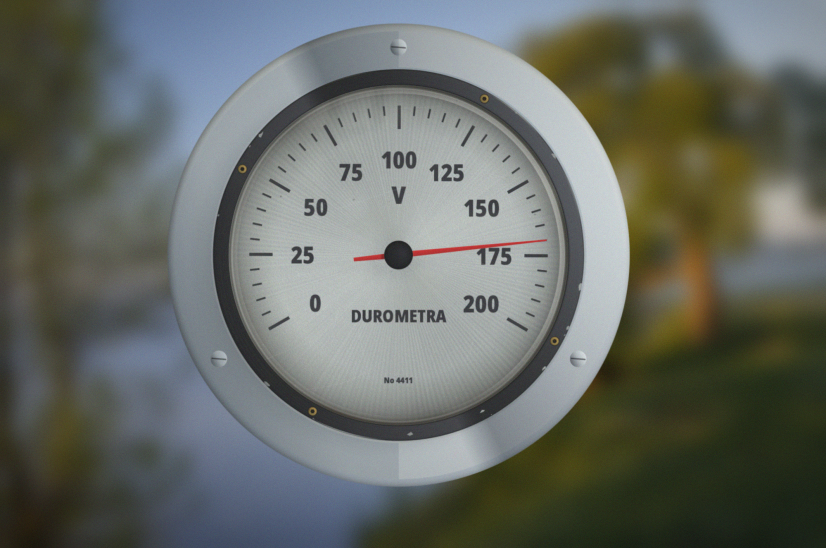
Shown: 170
